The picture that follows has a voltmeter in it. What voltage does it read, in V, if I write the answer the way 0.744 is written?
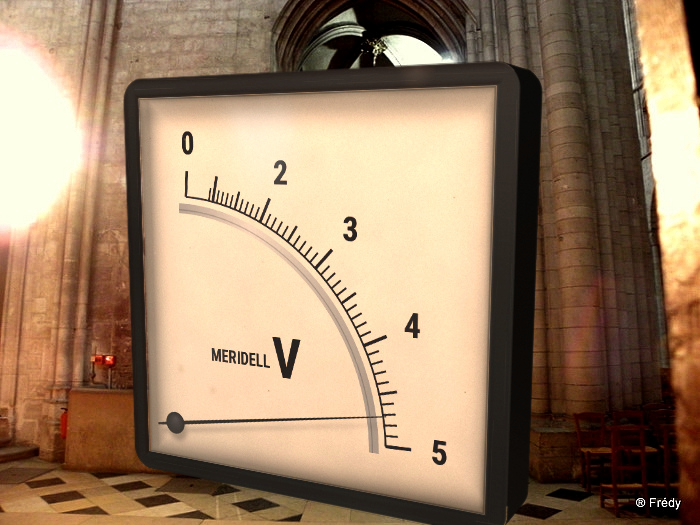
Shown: 4.7
